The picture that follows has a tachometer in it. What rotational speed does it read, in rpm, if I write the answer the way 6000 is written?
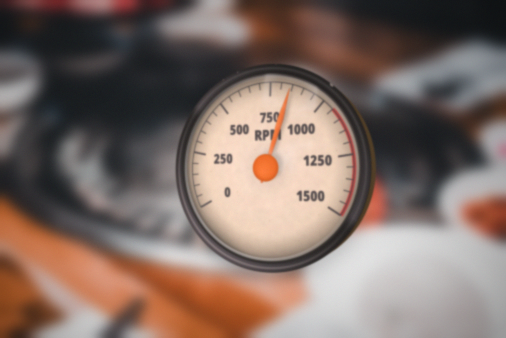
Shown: 850
